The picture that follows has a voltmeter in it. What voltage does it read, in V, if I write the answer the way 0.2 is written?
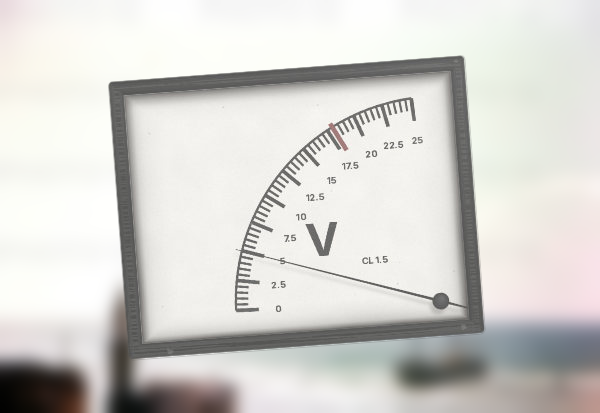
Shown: 5
